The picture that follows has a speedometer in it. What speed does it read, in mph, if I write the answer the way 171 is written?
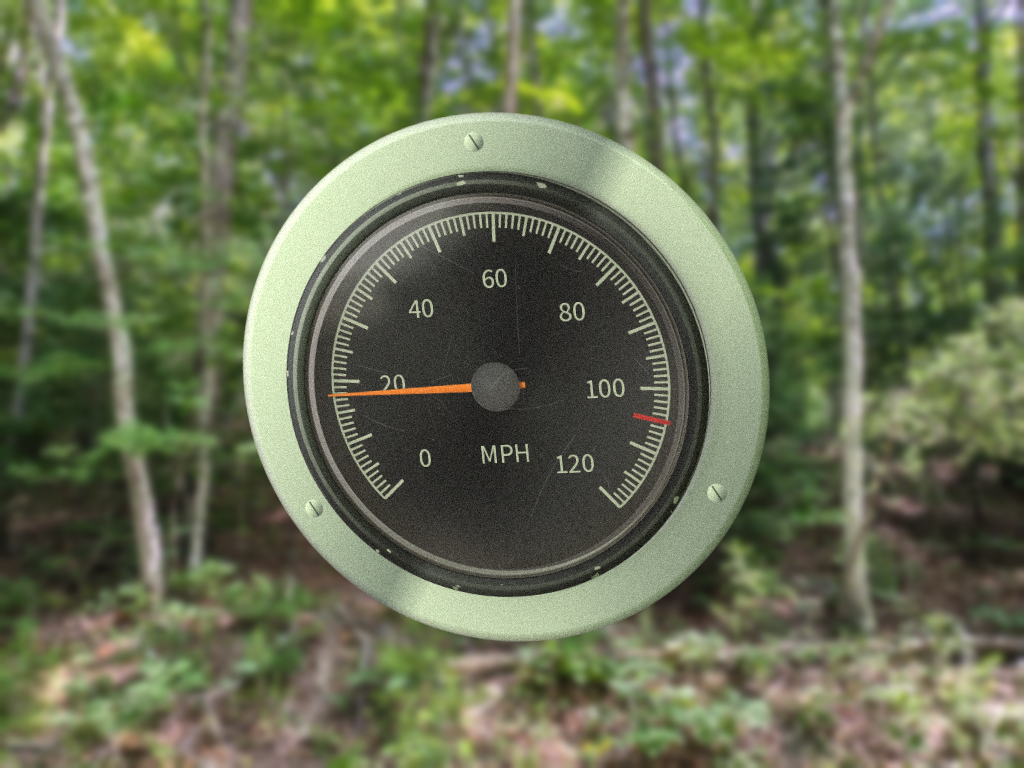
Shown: 18
